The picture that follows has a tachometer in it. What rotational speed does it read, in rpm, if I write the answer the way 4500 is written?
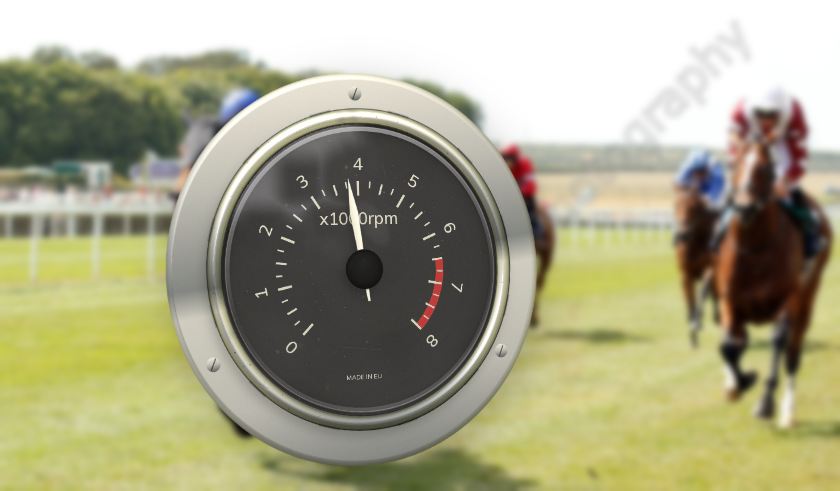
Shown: 3750
